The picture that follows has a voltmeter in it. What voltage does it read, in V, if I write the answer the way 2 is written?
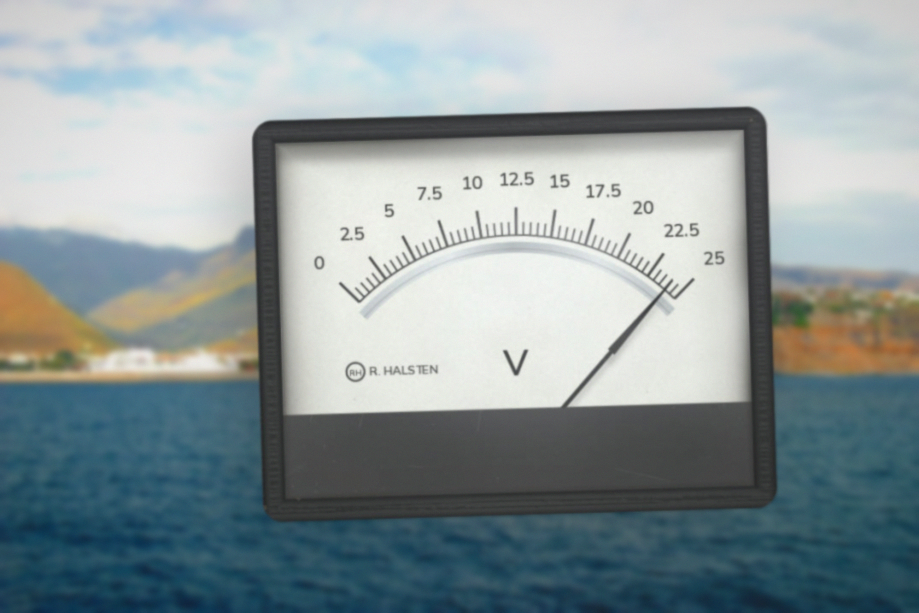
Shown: 24
